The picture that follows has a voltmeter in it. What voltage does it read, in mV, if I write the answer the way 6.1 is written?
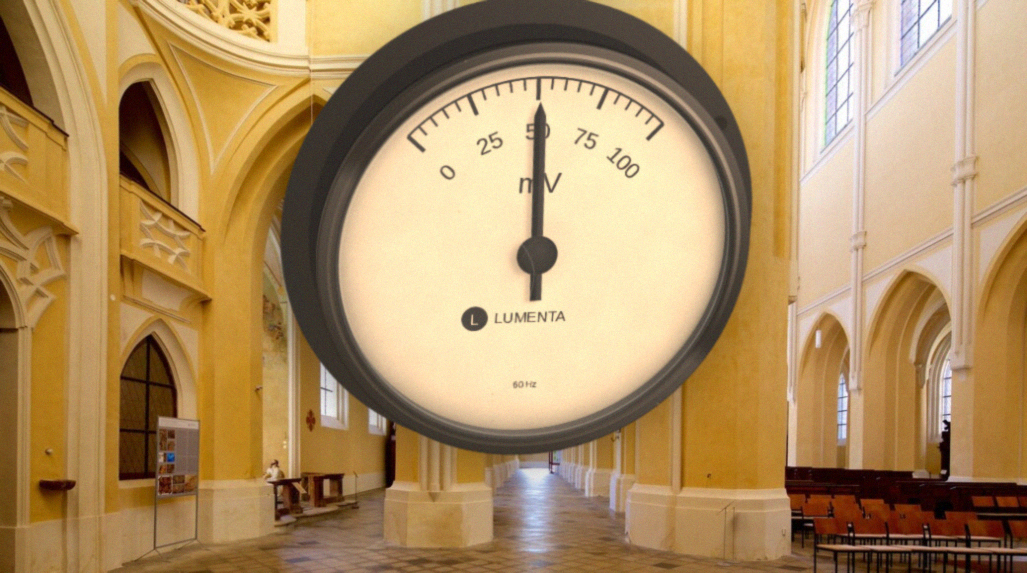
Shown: 50
